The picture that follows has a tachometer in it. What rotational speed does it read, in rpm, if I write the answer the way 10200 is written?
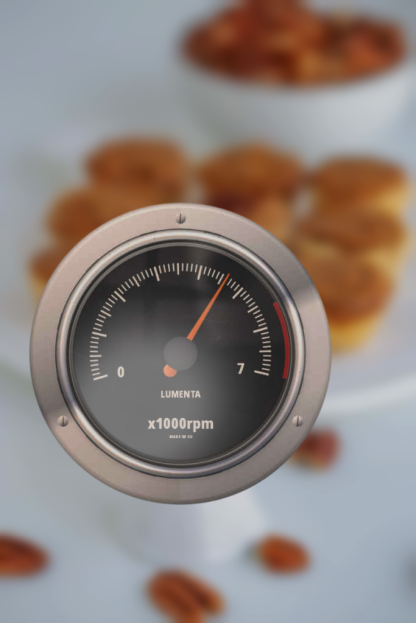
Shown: 4600
